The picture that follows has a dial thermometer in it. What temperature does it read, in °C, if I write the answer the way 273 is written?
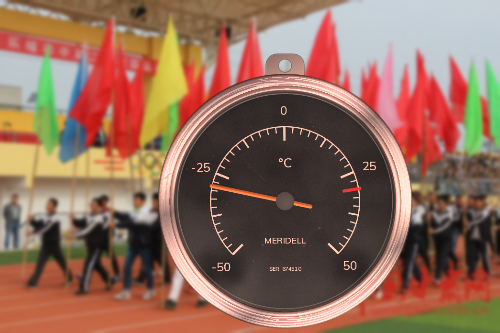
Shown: -28.75
